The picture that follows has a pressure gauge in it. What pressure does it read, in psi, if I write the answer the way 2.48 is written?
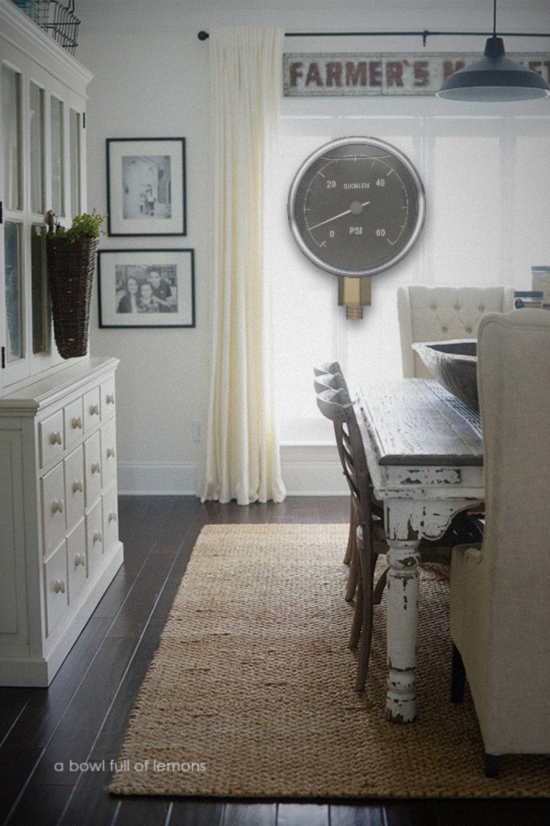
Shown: 5
